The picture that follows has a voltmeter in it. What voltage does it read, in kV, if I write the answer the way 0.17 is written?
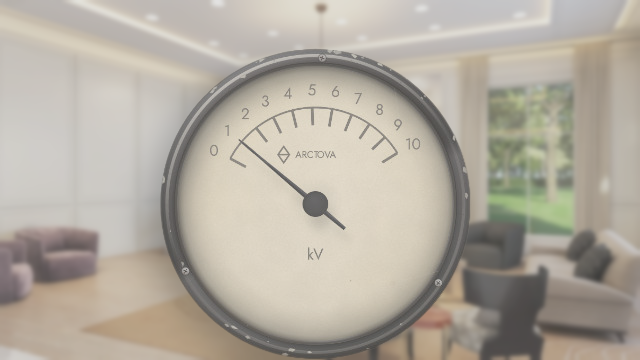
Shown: 1
